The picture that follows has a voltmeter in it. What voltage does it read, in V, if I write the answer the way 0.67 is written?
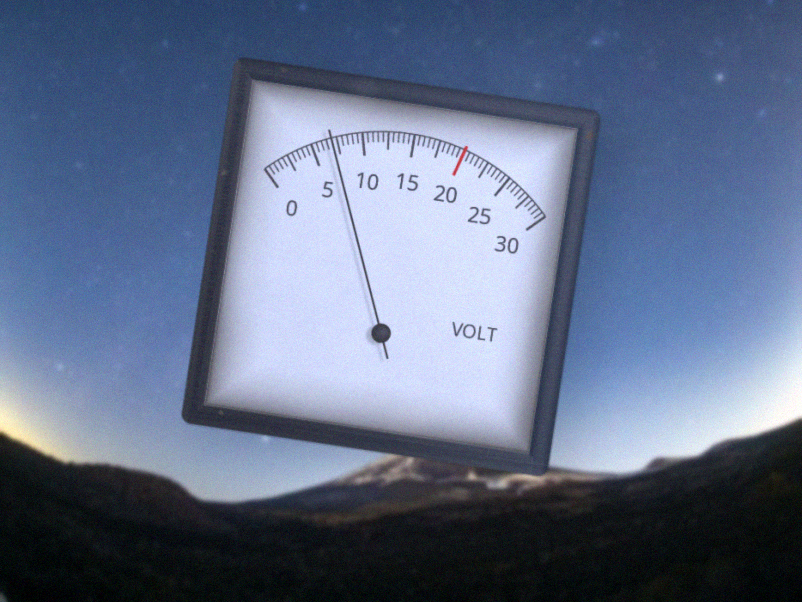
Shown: 7
